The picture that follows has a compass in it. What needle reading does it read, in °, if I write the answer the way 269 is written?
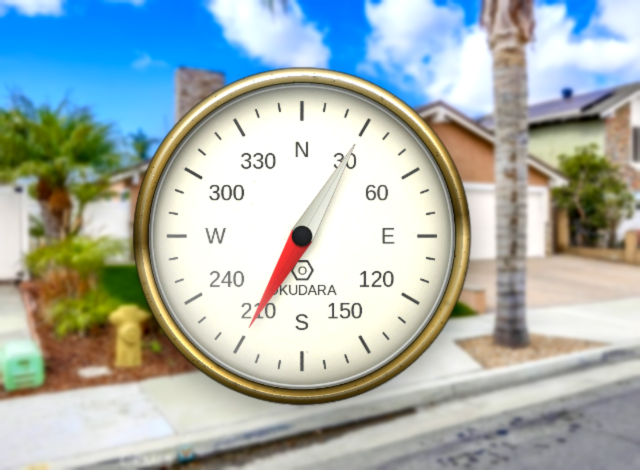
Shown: 210
